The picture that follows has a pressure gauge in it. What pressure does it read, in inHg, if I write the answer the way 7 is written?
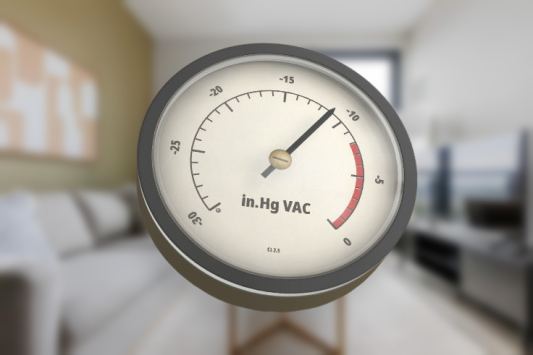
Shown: -11
